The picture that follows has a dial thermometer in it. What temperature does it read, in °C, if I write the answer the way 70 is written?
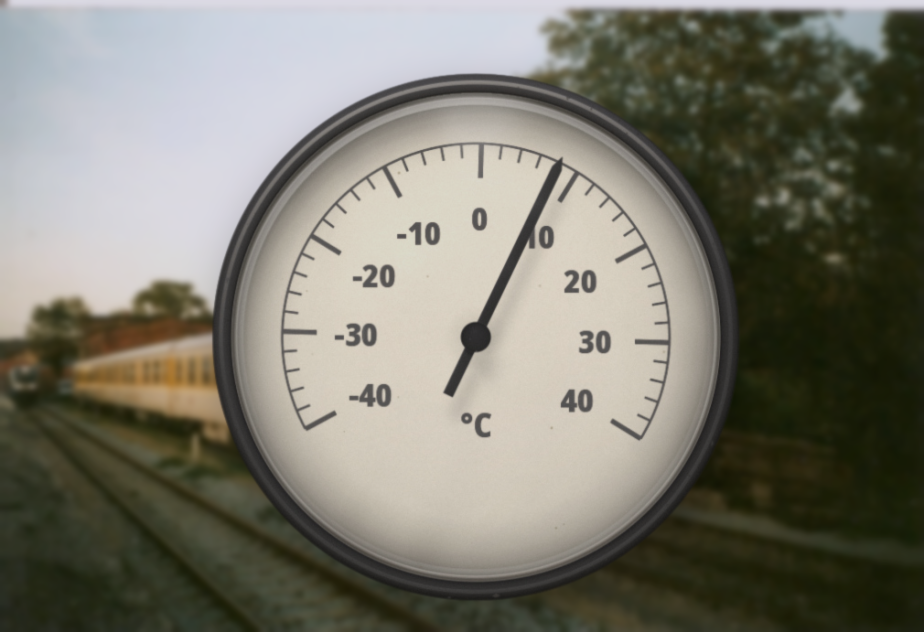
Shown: 8
